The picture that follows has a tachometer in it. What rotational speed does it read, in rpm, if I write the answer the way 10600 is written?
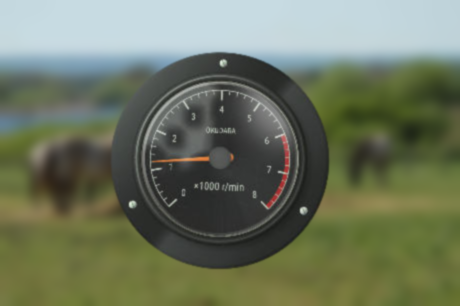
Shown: 1200
